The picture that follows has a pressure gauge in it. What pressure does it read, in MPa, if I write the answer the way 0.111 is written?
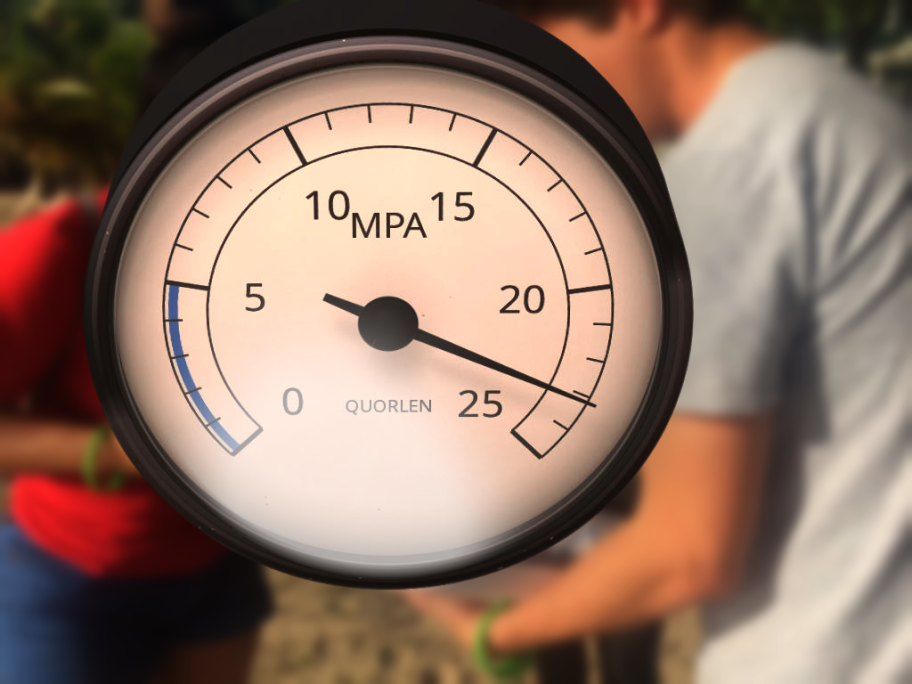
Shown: 23
